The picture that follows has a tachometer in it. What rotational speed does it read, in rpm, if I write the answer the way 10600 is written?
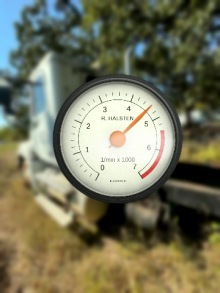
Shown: 4600
